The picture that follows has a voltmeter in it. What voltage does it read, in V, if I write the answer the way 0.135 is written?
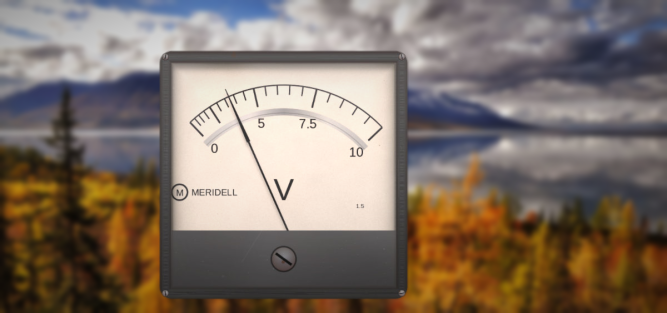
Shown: 3.75
